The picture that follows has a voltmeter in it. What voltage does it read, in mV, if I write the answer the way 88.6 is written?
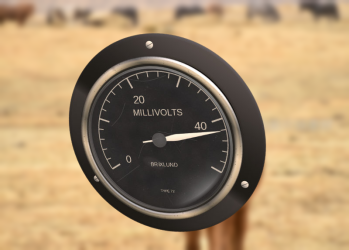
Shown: 42
